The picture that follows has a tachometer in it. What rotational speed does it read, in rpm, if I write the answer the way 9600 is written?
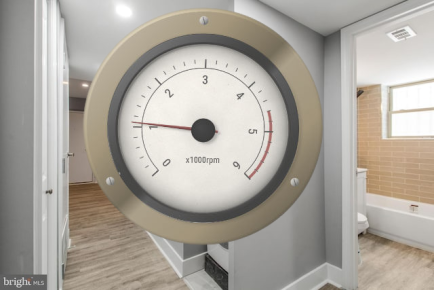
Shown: 1100
